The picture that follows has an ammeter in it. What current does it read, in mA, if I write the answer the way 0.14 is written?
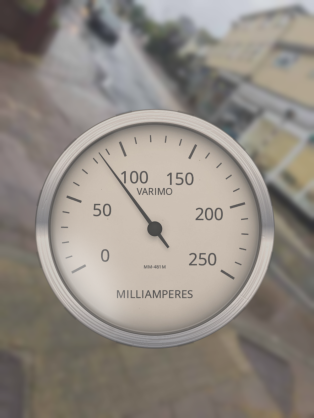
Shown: 85
